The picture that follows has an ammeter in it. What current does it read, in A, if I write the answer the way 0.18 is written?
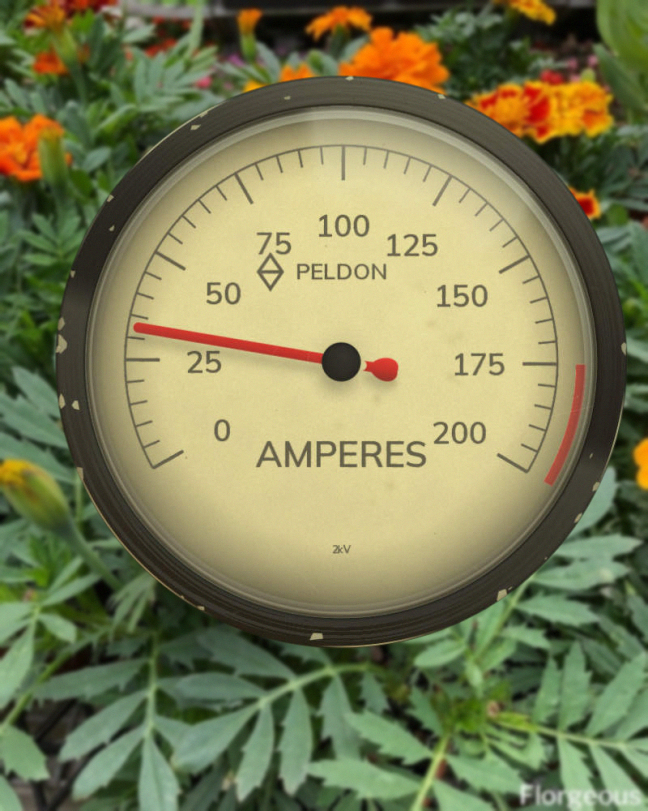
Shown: 32.5
